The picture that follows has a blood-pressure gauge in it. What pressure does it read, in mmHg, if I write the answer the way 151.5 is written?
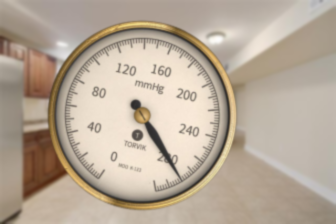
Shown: 280
